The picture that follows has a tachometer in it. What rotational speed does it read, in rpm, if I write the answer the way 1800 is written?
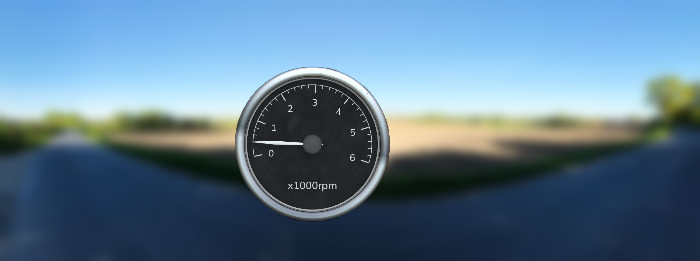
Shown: 400
